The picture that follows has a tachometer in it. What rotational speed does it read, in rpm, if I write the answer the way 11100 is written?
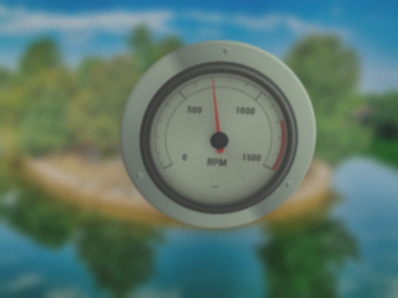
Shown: 700
